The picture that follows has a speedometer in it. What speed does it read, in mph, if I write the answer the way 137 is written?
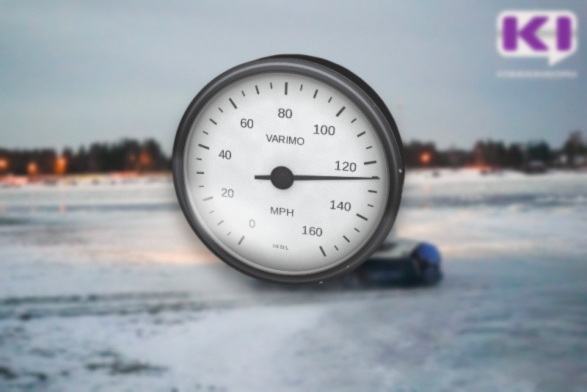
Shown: 125
